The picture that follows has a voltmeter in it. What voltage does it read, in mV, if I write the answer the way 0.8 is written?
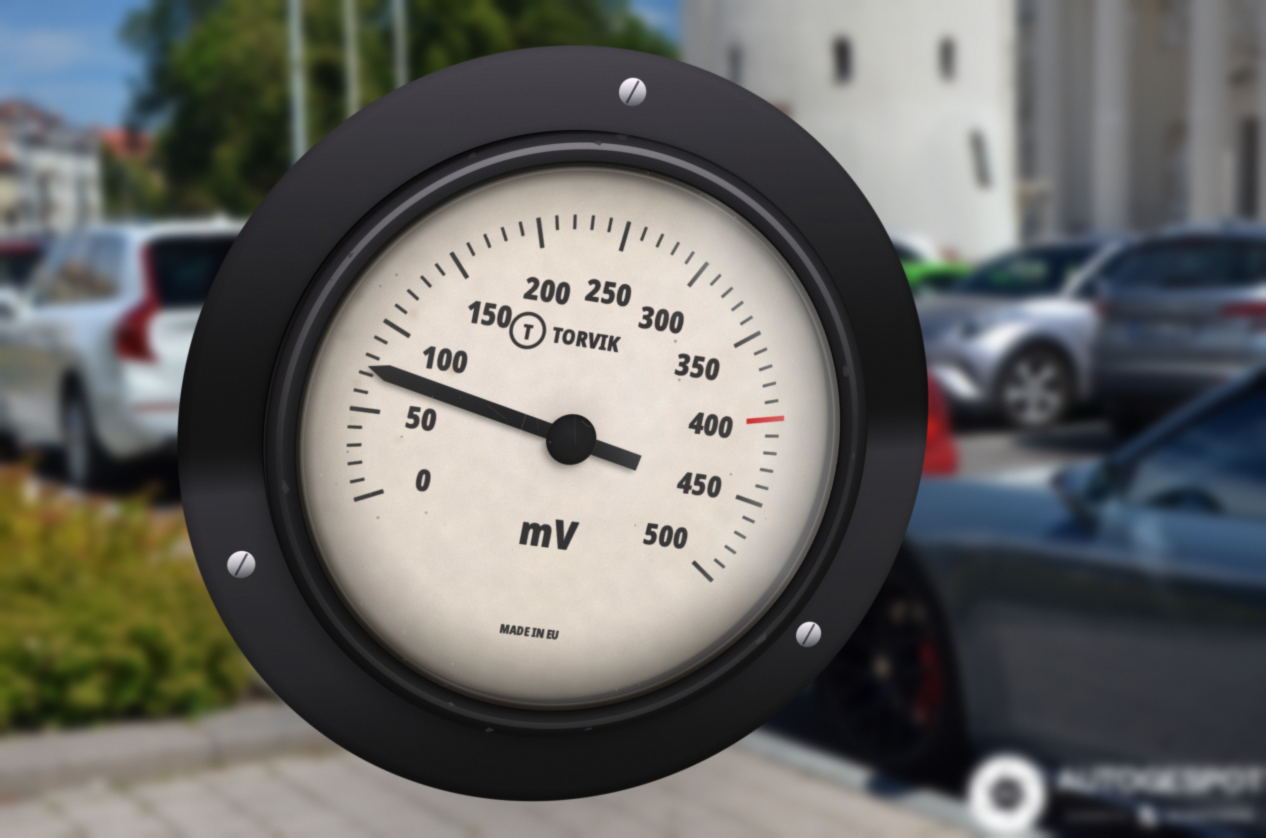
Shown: 75
